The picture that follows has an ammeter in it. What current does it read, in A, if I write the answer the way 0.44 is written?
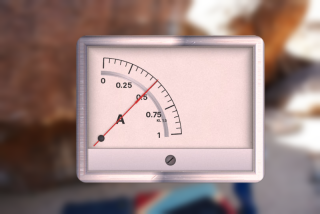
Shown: 0.5
